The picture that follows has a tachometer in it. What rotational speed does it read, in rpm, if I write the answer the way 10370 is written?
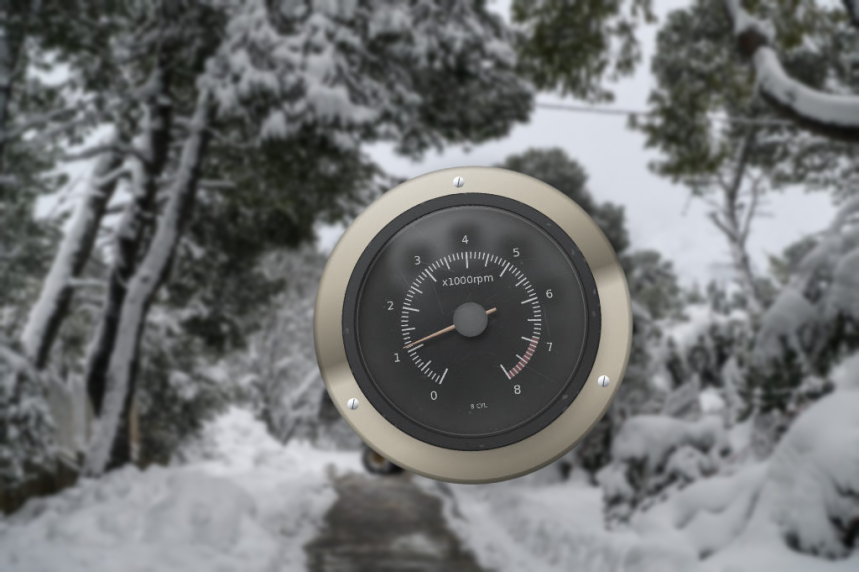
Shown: 1100
